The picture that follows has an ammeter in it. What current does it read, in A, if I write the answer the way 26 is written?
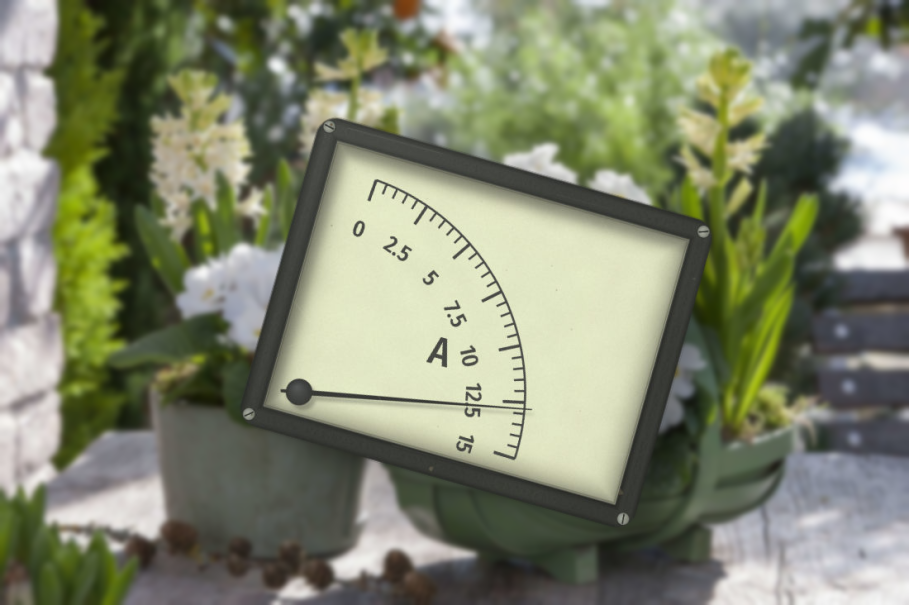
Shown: 12.75
